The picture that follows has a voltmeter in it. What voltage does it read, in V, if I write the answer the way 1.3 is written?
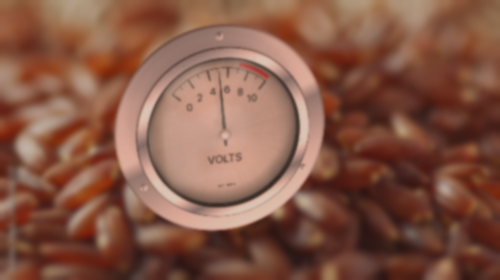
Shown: 5
